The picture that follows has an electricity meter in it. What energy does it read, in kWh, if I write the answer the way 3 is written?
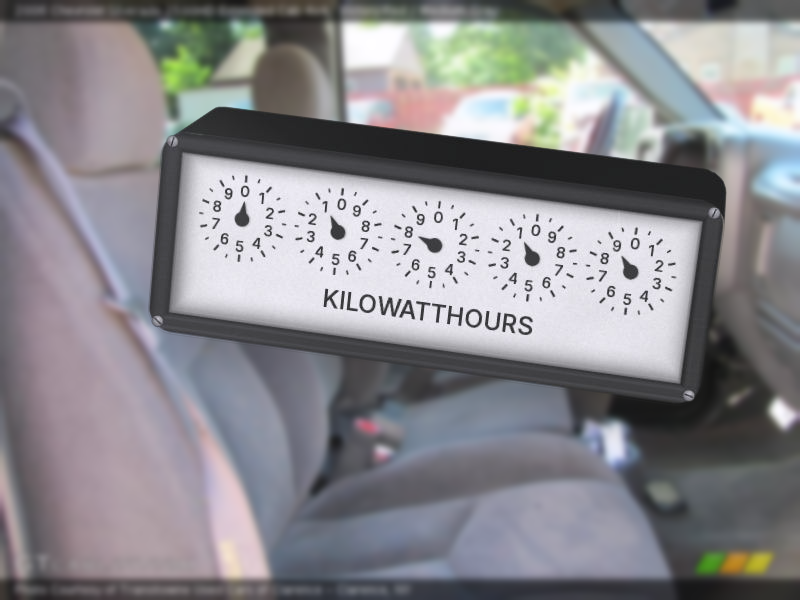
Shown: 809
